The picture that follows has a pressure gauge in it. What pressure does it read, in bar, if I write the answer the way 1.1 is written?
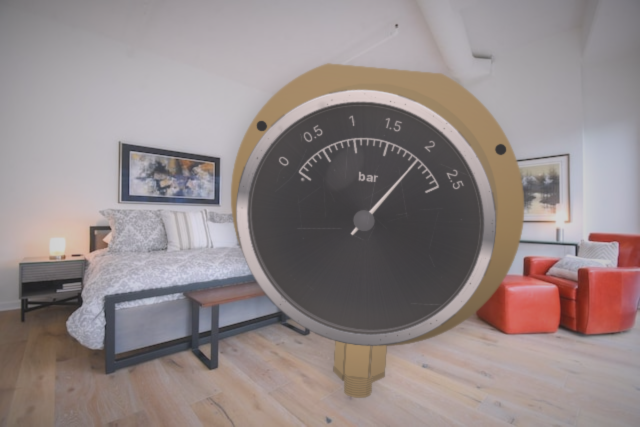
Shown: 2
